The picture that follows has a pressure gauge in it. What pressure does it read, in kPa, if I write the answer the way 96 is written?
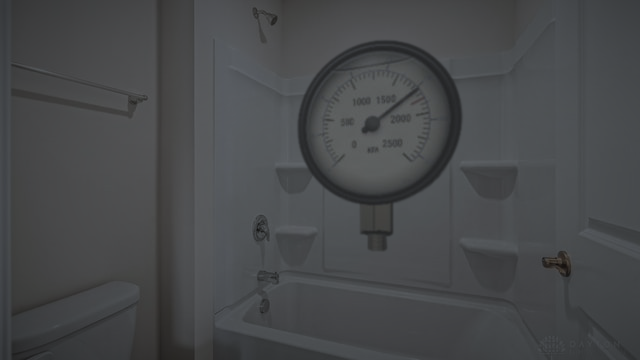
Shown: 1750
